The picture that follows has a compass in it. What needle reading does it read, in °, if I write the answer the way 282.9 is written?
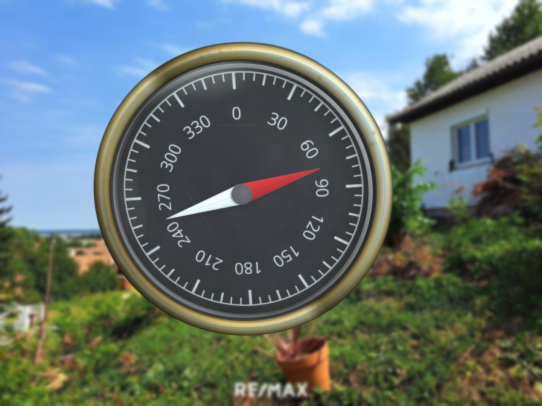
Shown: 75
